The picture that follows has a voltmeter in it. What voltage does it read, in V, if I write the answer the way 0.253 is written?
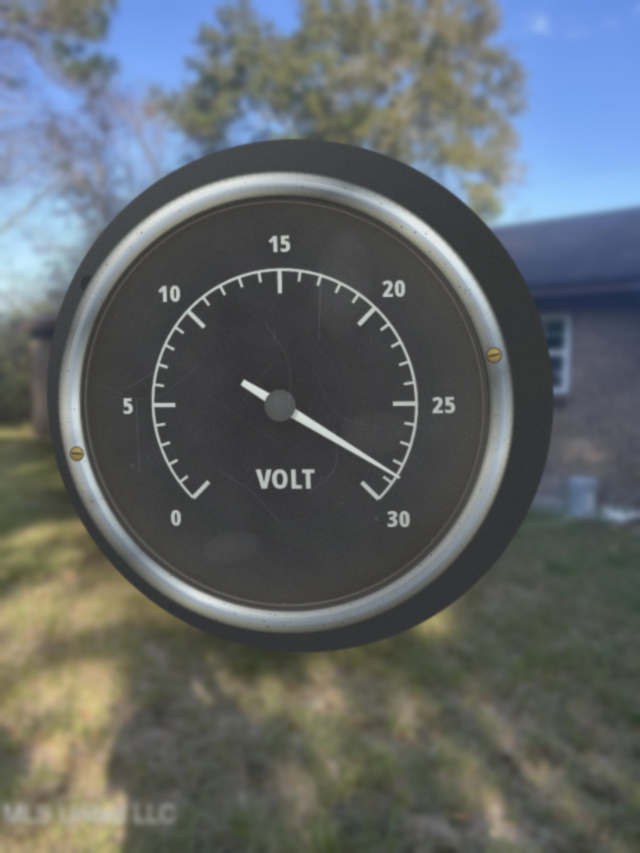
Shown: 28.5
